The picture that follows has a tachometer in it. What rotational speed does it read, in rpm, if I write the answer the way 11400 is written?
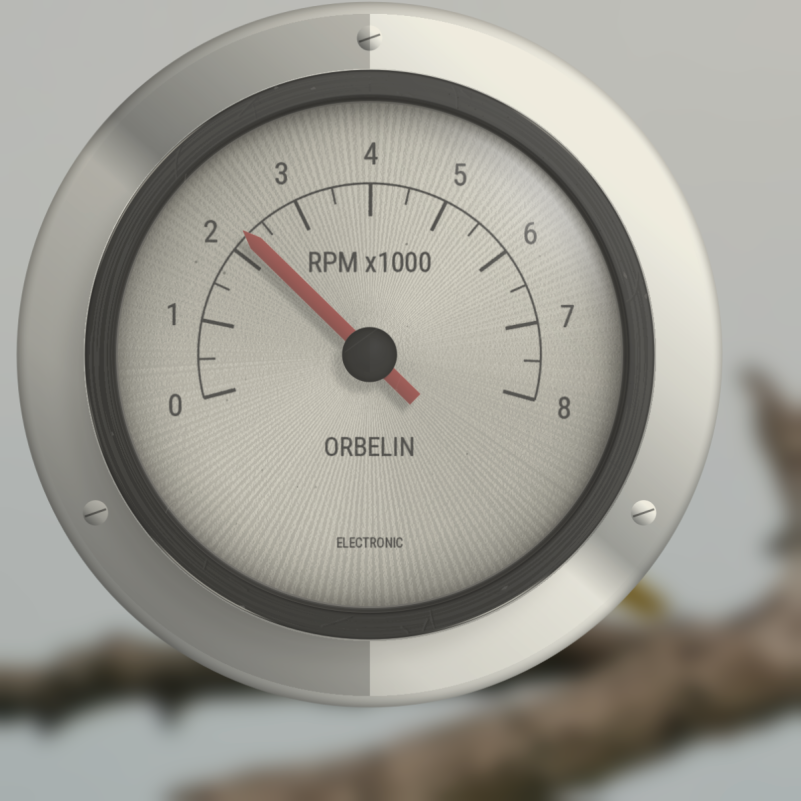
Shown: 2250
